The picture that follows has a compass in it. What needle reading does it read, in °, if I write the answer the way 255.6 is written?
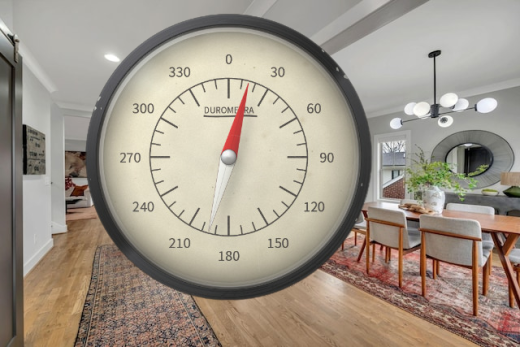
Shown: 15
